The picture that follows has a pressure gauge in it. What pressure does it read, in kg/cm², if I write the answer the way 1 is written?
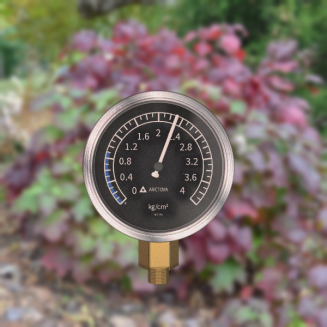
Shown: 2.3
